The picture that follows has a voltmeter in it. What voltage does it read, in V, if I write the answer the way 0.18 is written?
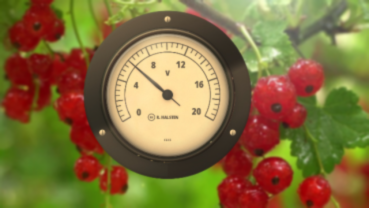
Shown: 6
